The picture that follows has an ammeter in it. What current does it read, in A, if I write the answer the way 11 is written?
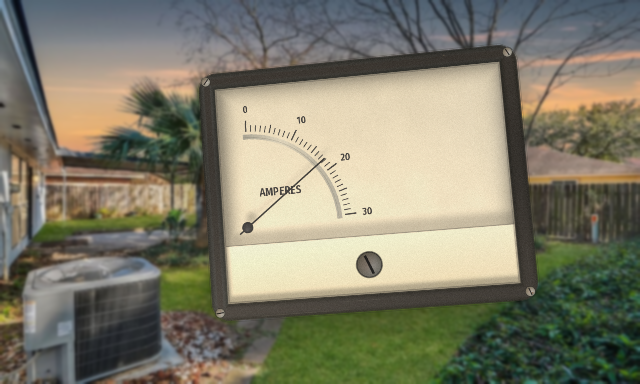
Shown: 18
